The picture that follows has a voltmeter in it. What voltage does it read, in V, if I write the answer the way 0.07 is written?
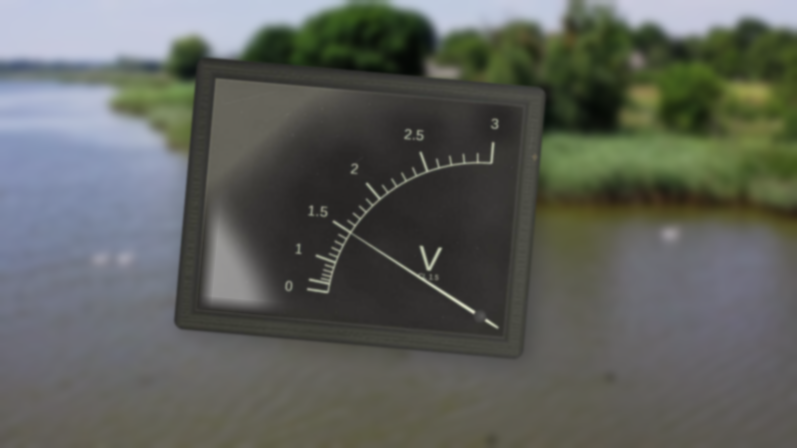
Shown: 1.5
